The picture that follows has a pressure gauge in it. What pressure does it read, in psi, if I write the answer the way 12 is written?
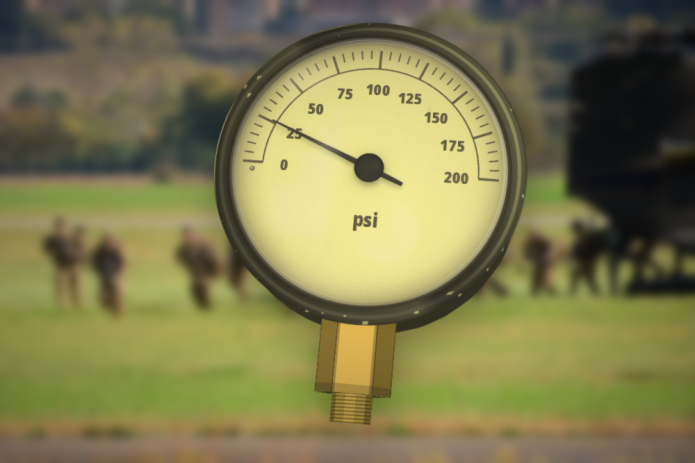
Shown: 25
